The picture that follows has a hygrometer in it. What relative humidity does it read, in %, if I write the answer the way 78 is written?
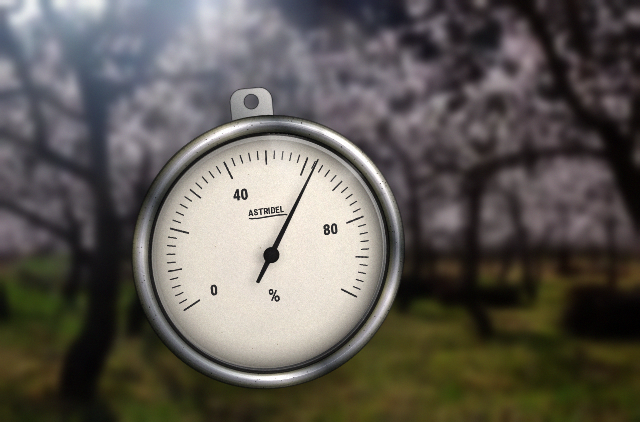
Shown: 62
